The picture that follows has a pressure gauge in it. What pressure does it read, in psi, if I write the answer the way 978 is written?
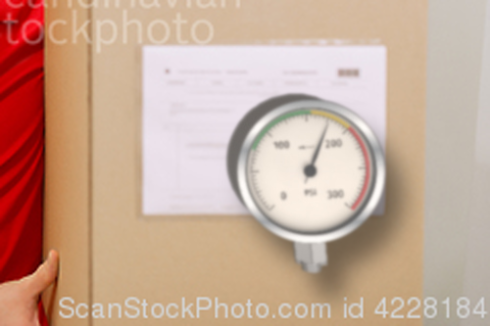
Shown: 175
